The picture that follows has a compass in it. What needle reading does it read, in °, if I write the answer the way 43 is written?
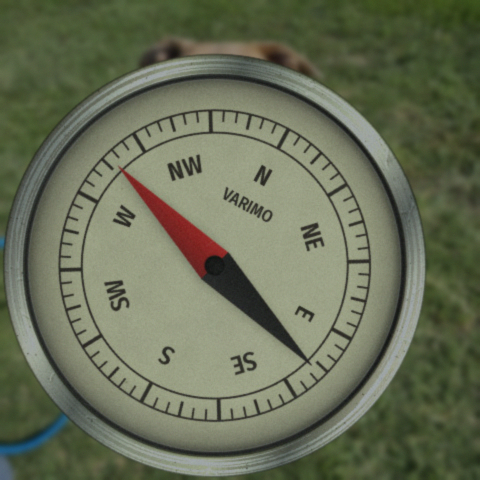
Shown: 287.5
